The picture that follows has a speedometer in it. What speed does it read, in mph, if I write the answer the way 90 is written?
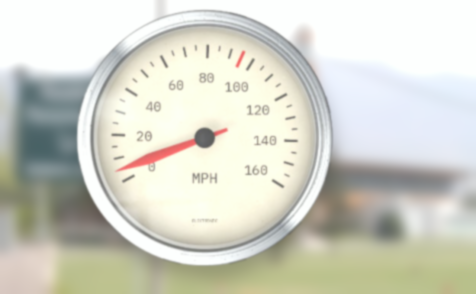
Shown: 5
